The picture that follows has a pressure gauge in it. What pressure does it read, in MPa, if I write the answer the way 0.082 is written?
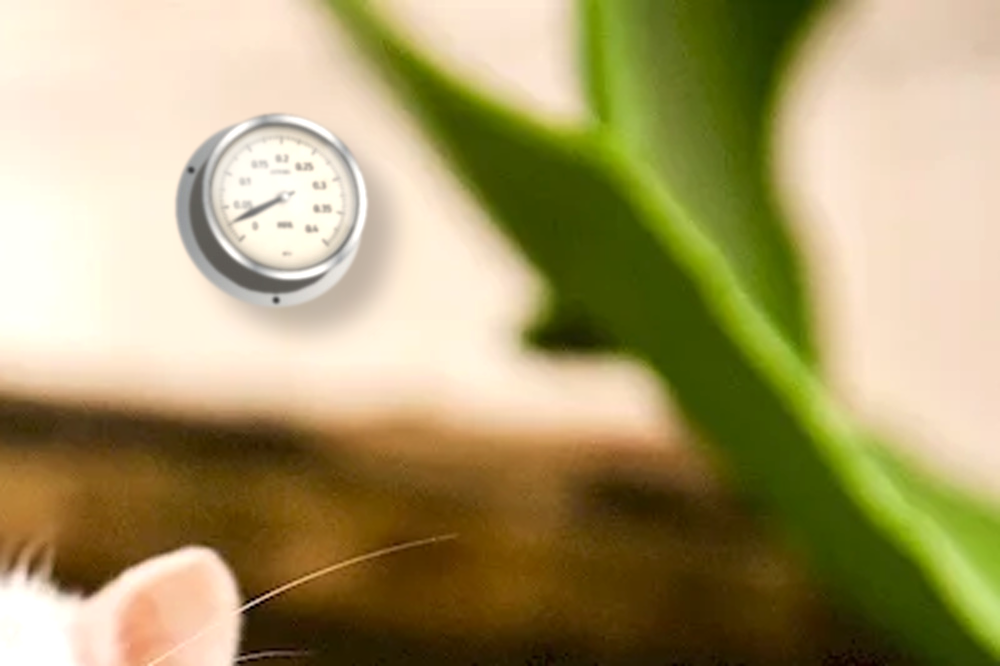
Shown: 0.025
